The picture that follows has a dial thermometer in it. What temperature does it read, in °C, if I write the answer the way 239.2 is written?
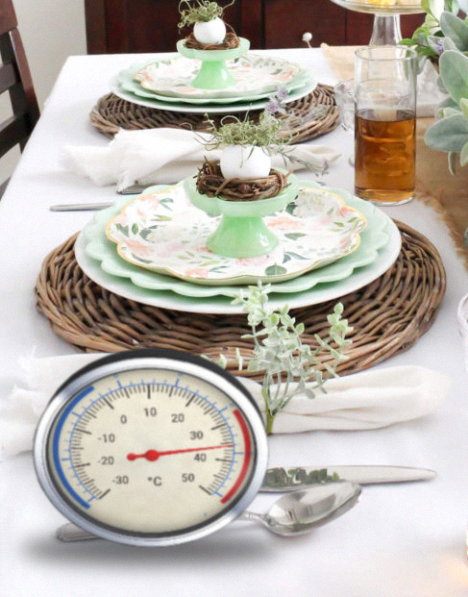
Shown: 35
